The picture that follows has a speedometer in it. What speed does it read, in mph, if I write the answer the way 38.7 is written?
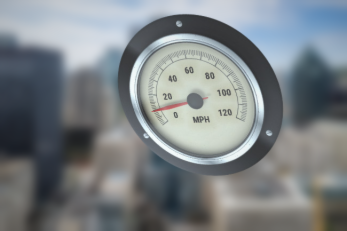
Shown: 10
